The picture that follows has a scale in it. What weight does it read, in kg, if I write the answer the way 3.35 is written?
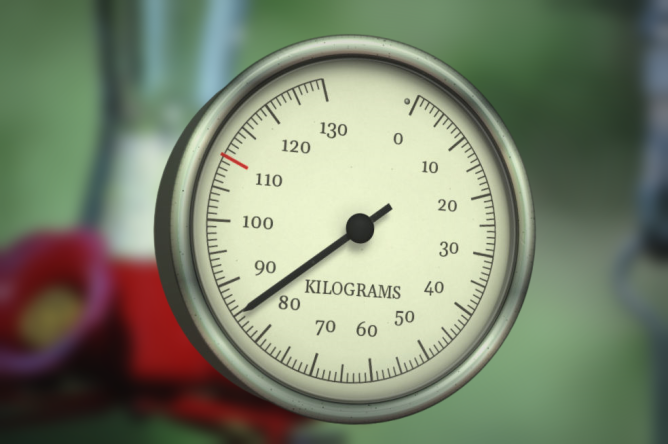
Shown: 85
